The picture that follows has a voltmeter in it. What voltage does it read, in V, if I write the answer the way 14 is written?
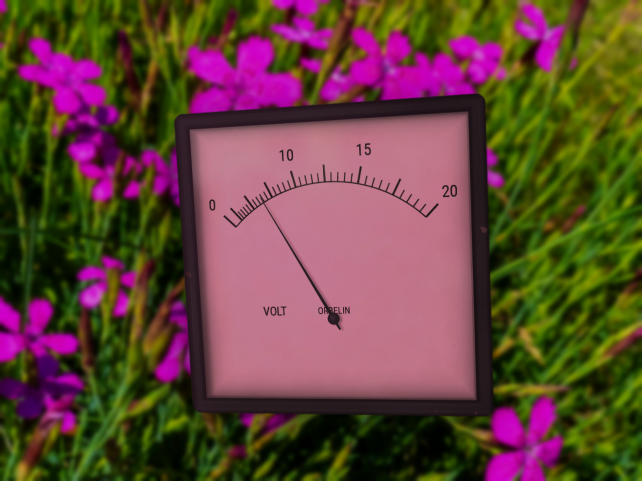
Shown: 6.5
